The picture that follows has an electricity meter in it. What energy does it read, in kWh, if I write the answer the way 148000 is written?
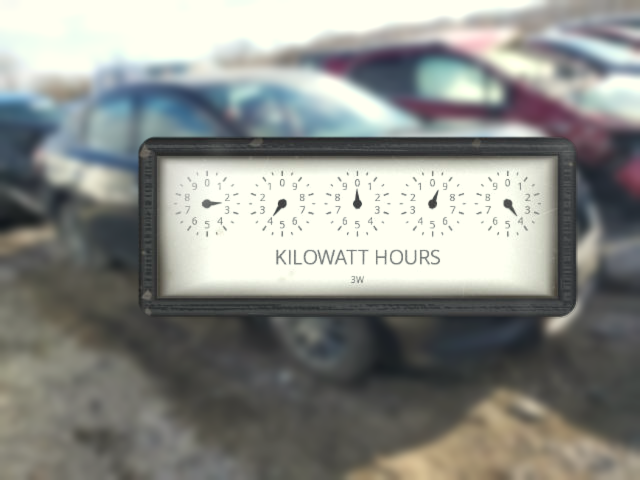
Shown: 23994
